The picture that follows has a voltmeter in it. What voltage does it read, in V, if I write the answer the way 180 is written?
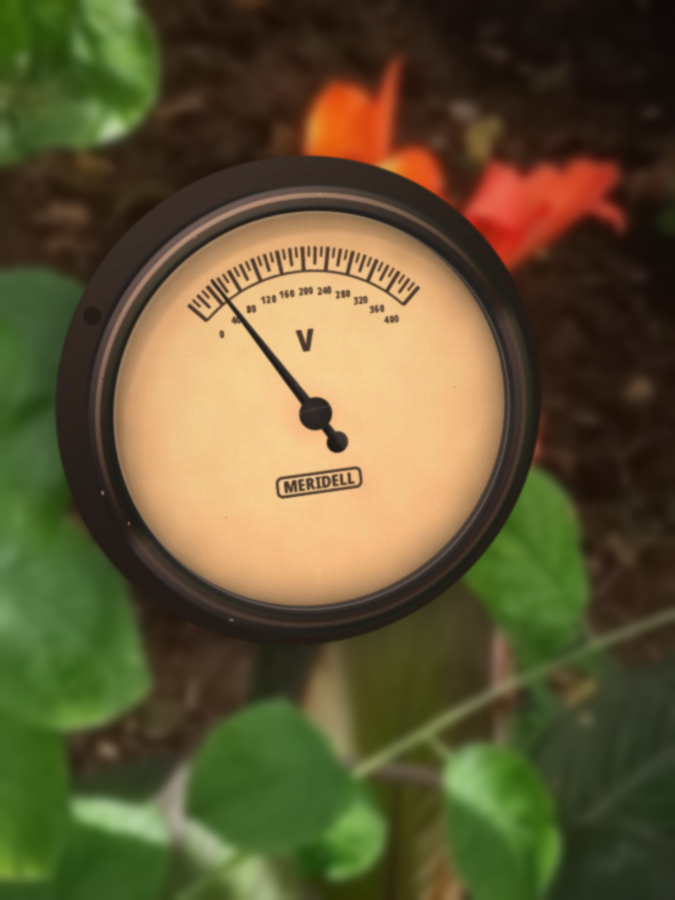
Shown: 50
